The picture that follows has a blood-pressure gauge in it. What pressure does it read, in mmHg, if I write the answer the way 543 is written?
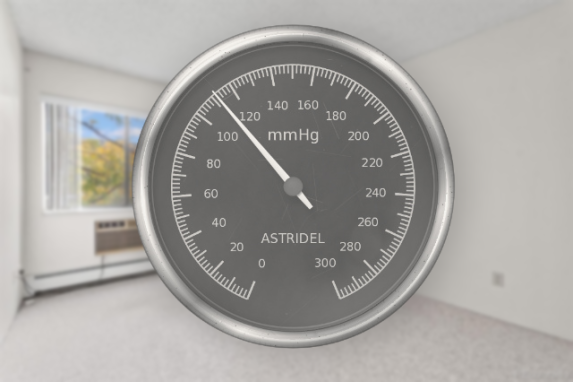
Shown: 112
